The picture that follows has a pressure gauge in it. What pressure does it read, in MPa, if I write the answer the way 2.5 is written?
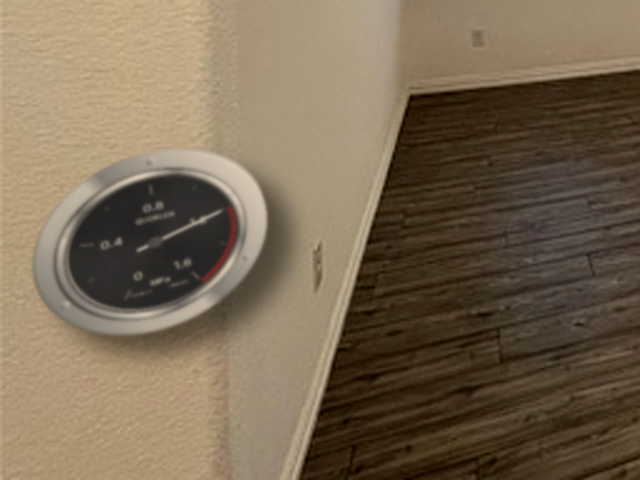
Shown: 1.2
